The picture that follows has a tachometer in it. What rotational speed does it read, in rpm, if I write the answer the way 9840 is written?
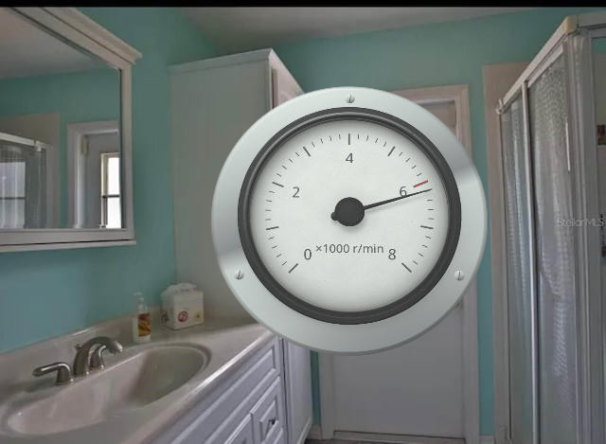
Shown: 6200
